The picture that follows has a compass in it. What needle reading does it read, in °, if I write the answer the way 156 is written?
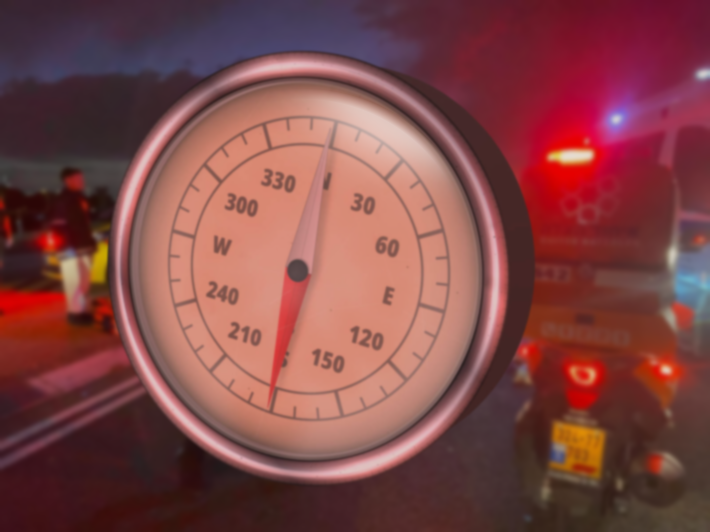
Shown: 180
